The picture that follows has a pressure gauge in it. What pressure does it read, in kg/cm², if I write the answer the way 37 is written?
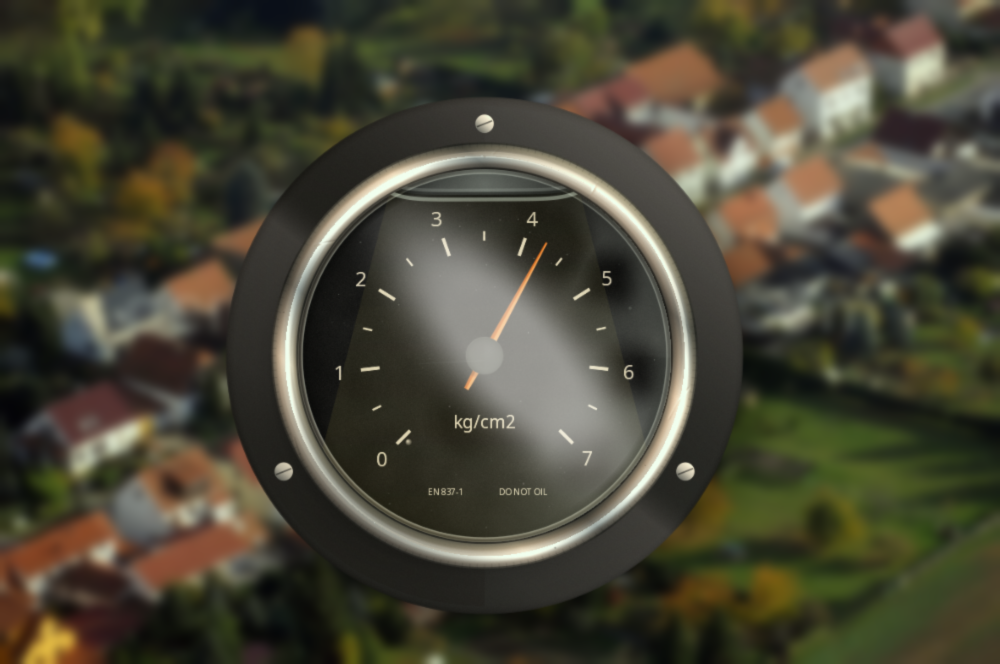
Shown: 4.25
